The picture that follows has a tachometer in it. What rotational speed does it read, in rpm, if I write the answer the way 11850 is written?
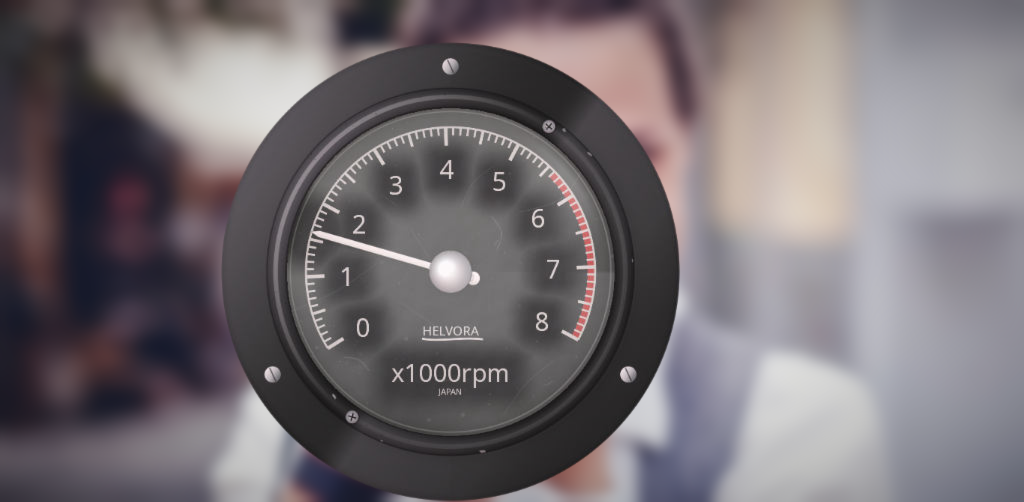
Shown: 1600
